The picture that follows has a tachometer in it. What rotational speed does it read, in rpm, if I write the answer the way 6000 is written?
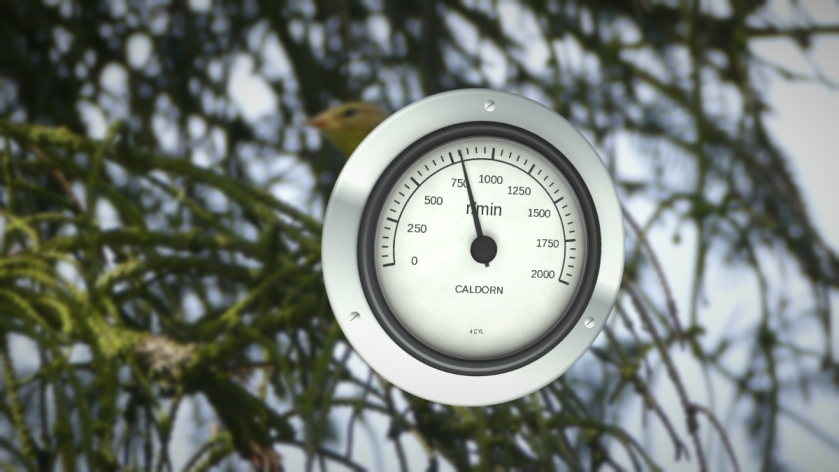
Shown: 800
